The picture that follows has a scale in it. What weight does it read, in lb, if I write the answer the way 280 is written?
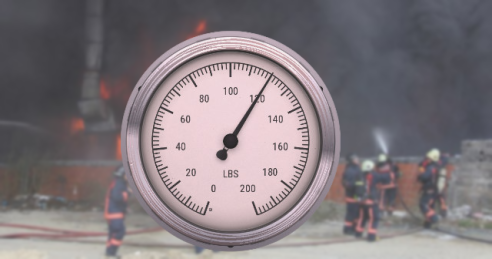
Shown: 120
